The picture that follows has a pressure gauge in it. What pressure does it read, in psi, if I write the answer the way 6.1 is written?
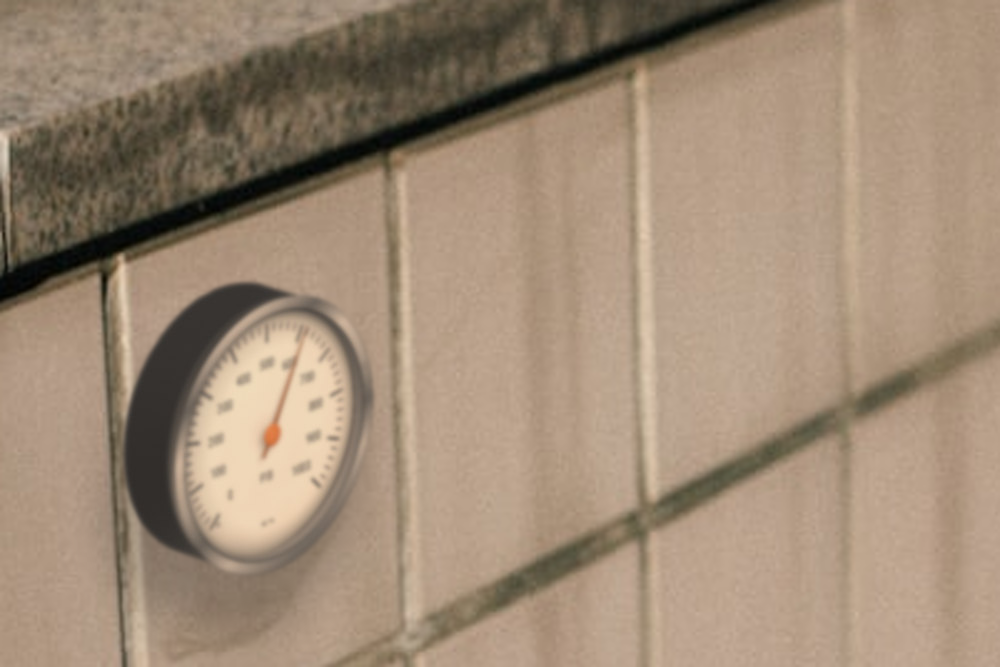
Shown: 600
